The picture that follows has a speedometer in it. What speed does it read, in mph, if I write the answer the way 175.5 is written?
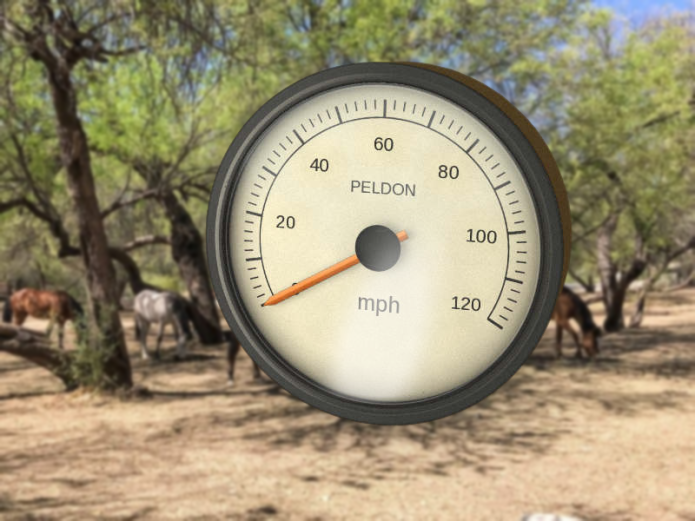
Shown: 0
